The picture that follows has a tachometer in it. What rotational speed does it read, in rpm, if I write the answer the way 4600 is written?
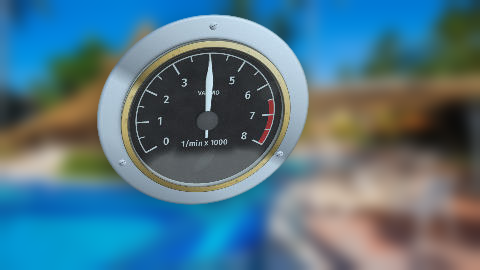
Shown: 4000
